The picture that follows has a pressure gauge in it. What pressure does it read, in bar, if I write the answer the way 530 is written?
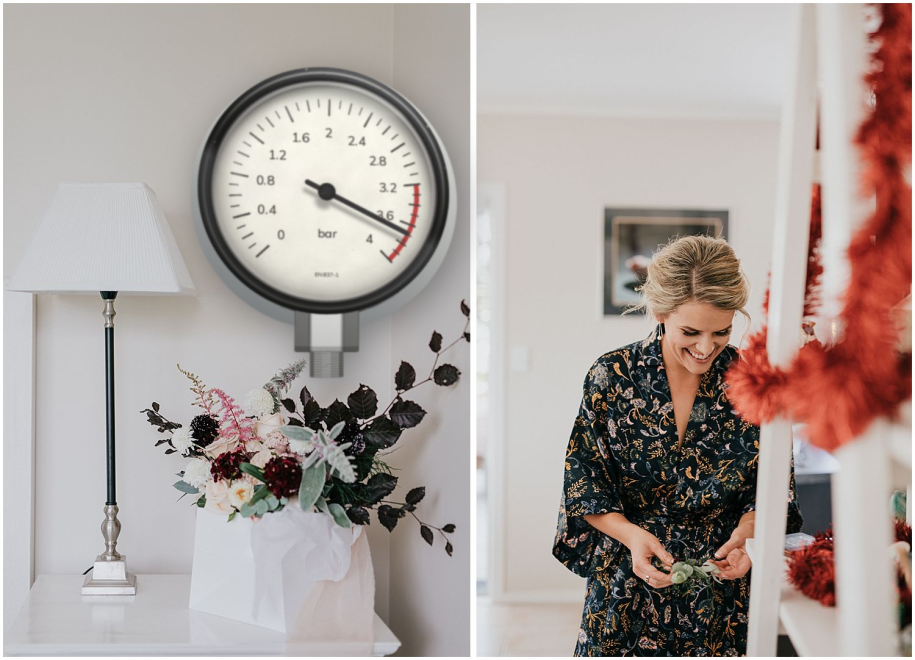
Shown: 3.7
